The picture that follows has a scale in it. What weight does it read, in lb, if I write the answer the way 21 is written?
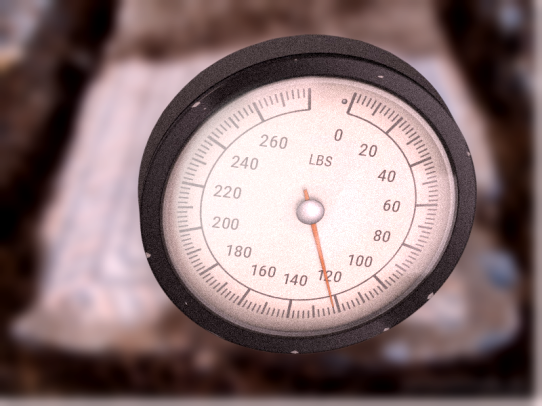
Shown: 122
